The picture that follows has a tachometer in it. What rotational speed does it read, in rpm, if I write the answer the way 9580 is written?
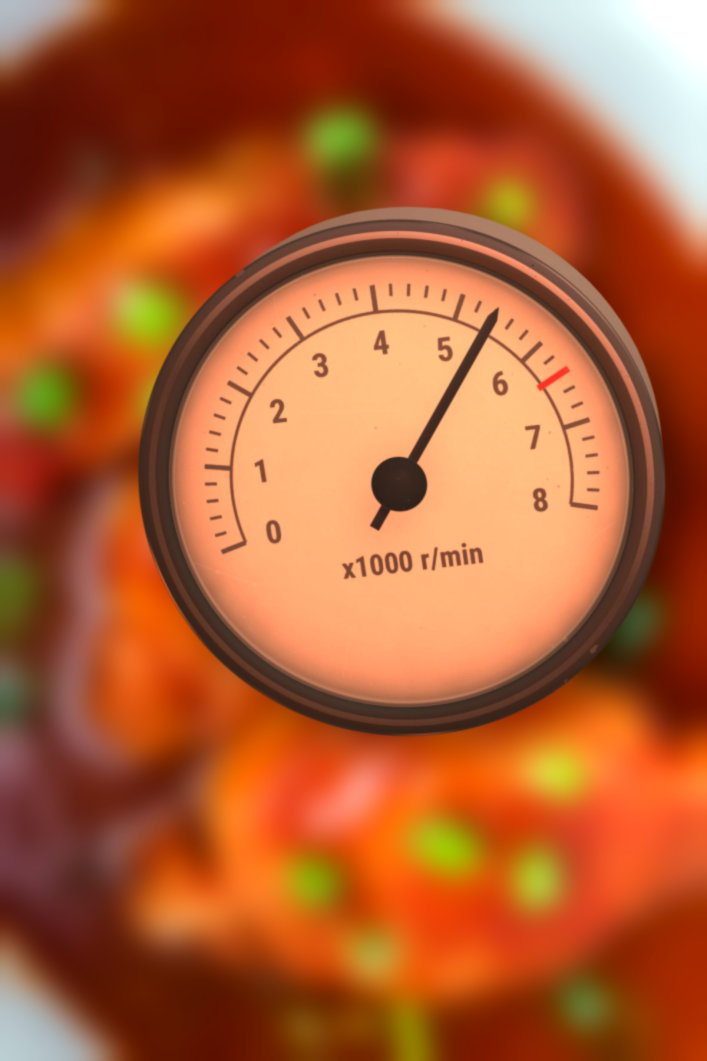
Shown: 5400
